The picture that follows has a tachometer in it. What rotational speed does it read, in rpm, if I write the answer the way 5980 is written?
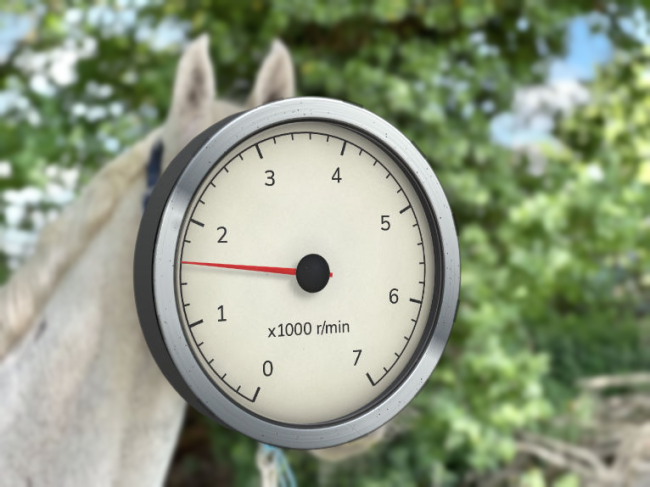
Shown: 1600
